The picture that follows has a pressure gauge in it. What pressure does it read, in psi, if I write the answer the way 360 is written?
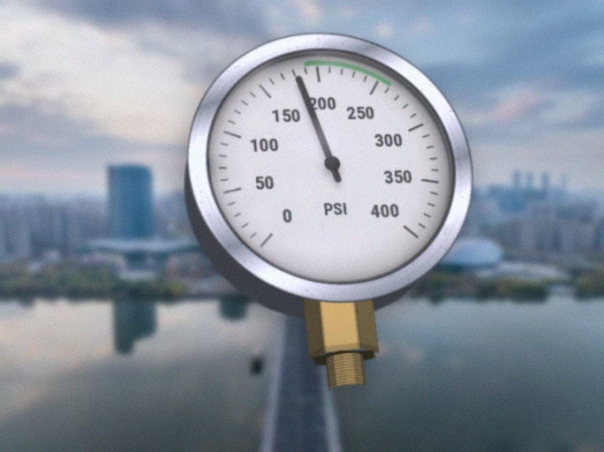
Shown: 180
